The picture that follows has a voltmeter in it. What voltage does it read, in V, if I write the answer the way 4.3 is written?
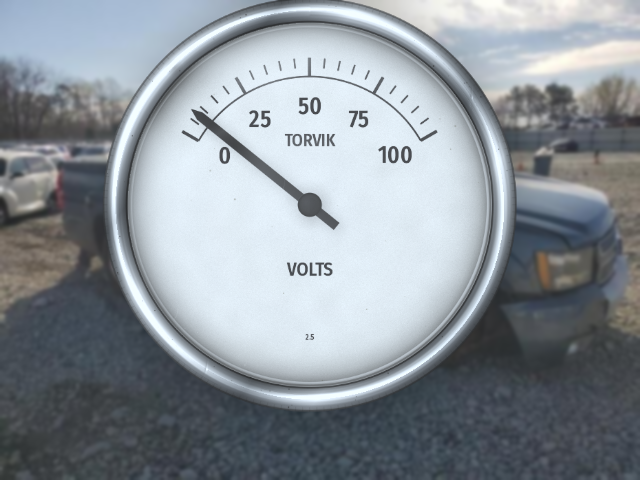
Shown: 7.5
